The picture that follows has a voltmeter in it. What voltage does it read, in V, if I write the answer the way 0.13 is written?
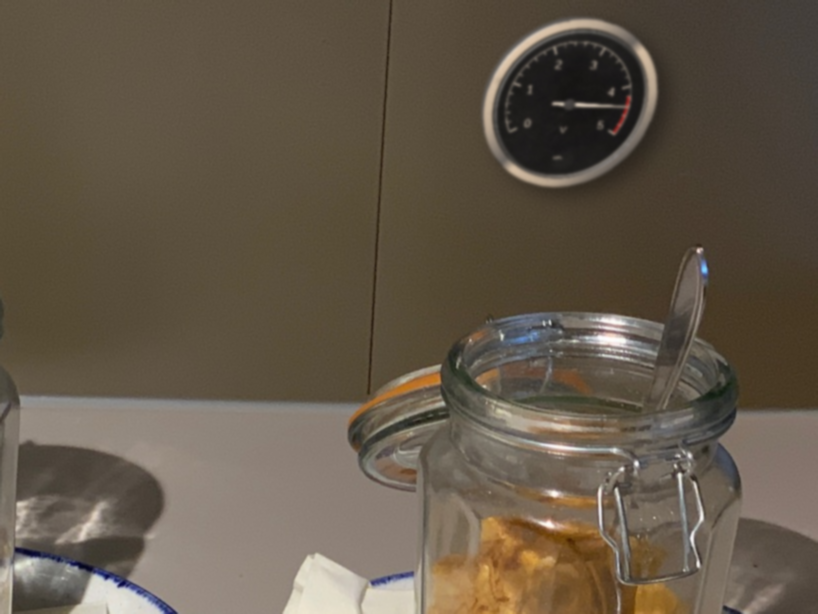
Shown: 4.4
